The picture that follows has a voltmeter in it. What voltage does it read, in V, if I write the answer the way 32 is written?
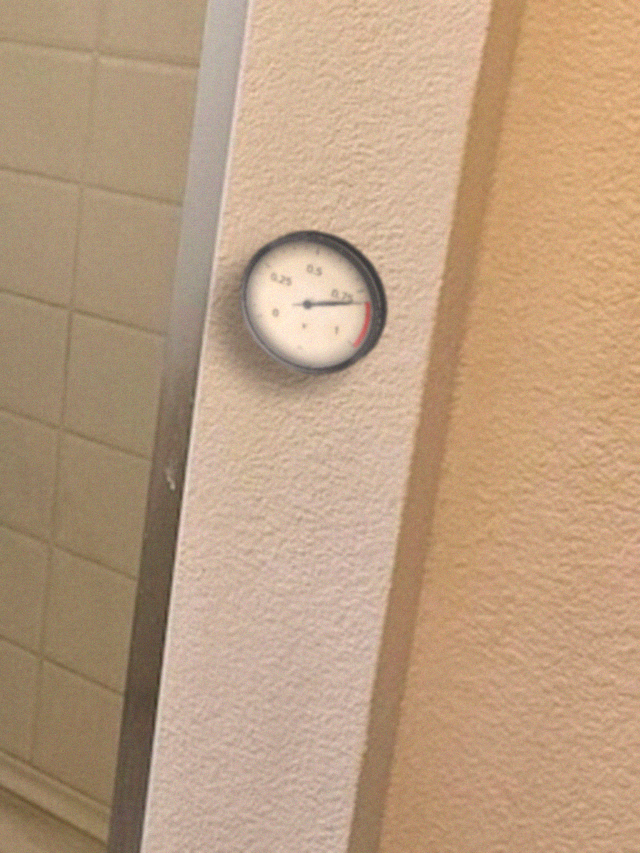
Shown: 0.8
